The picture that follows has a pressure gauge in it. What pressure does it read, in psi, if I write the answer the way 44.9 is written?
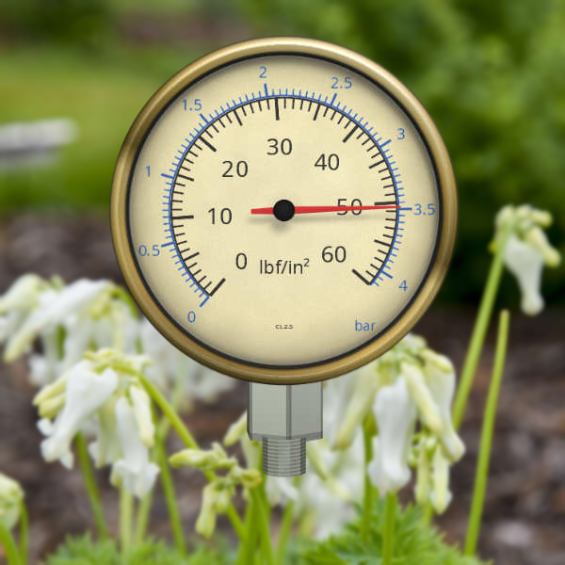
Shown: 50.5
